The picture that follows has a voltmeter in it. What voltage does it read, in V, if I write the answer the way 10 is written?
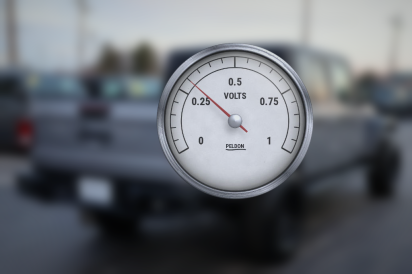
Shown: 0.3
